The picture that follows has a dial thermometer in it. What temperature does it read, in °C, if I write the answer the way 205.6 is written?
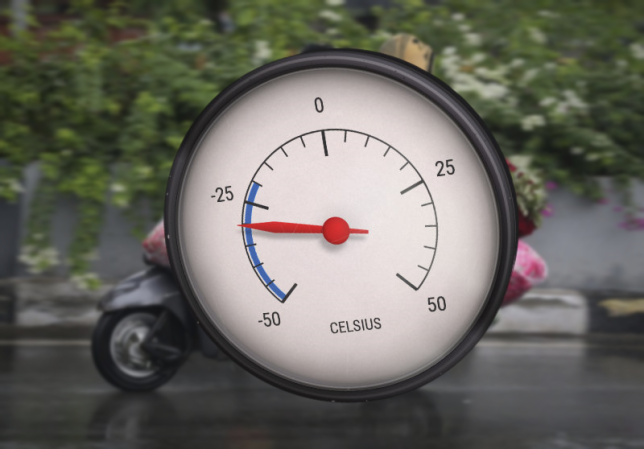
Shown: -30
